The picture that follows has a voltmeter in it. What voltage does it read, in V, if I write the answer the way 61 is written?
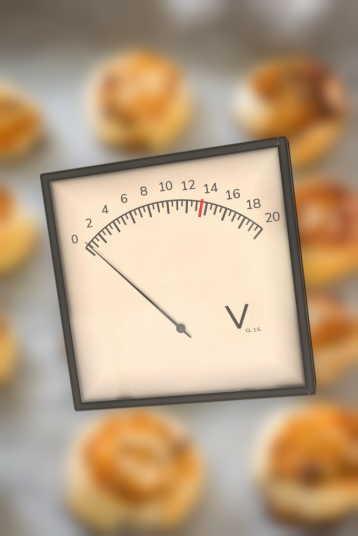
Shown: 0.5
